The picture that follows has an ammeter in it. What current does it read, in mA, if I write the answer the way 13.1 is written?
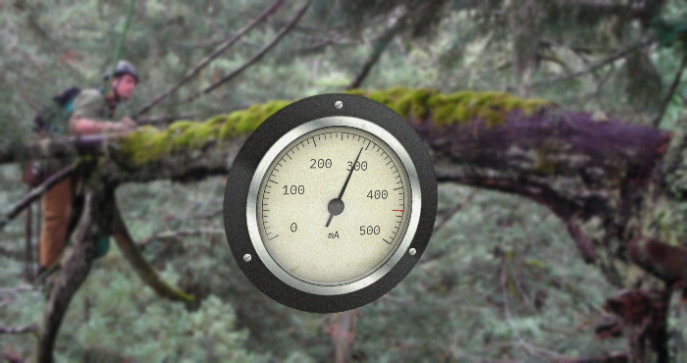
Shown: 290
